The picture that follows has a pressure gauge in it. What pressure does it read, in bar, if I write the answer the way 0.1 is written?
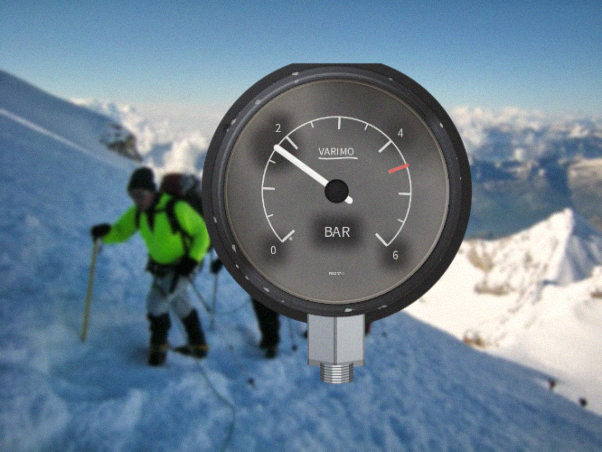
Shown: 1.75
